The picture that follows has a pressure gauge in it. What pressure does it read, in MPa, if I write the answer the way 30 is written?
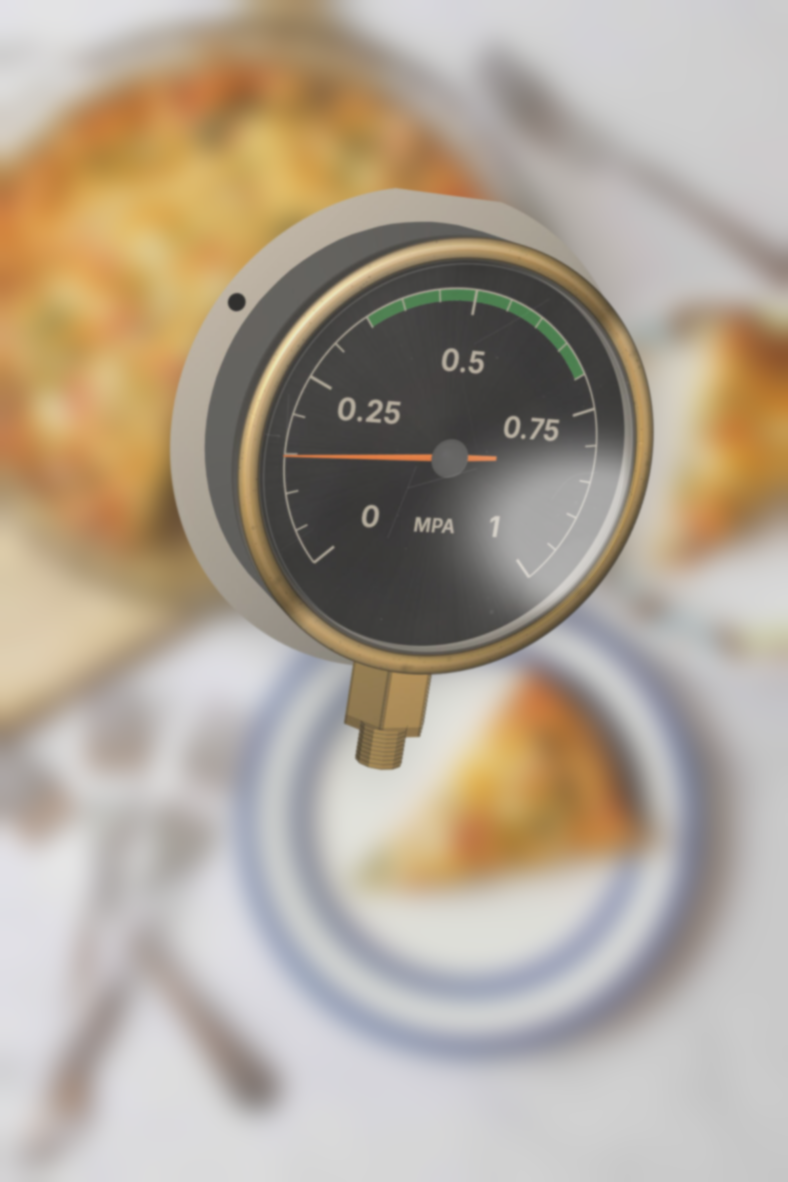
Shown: 0.15
